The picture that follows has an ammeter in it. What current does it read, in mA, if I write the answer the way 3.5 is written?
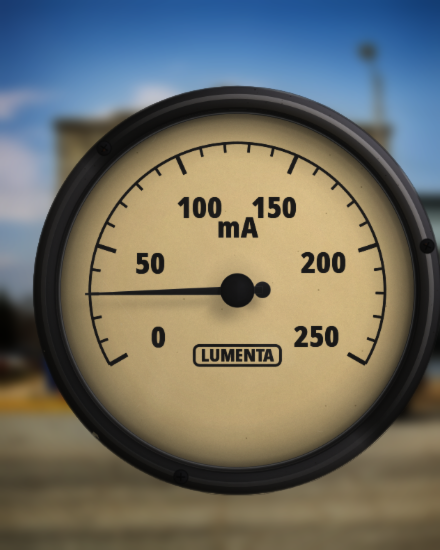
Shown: 30
